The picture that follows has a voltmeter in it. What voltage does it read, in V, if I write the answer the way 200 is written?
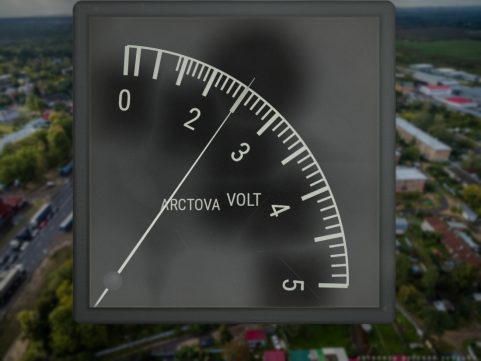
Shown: 2.5
